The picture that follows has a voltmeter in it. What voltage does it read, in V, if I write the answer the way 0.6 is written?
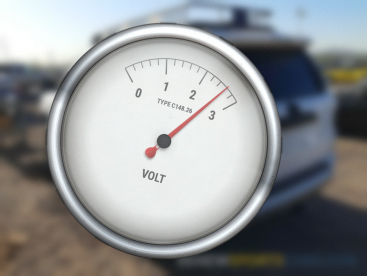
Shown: 2.6
